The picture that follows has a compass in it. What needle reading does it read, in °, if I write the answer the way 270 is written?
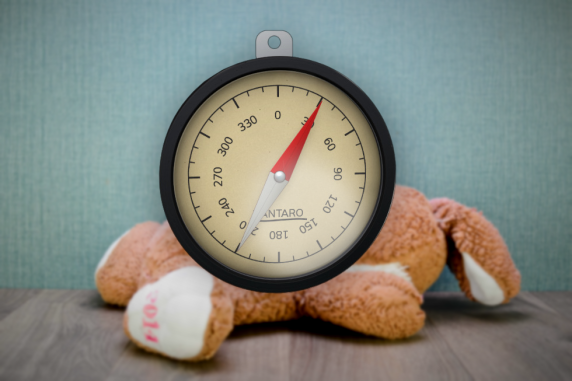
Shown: 30
